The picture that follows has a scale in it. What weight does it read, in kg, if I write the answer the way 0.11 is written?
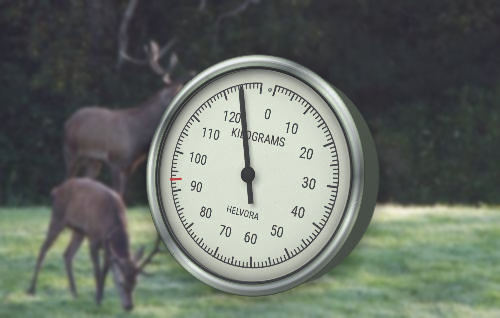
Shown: 125
